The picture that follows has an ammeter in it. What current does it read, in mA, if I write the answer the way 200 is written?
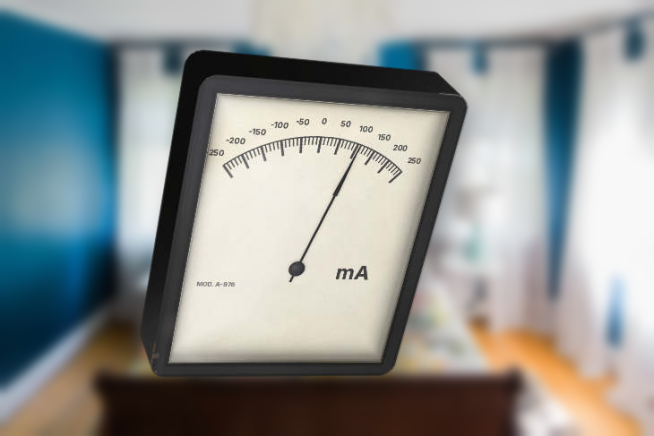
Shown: 100
